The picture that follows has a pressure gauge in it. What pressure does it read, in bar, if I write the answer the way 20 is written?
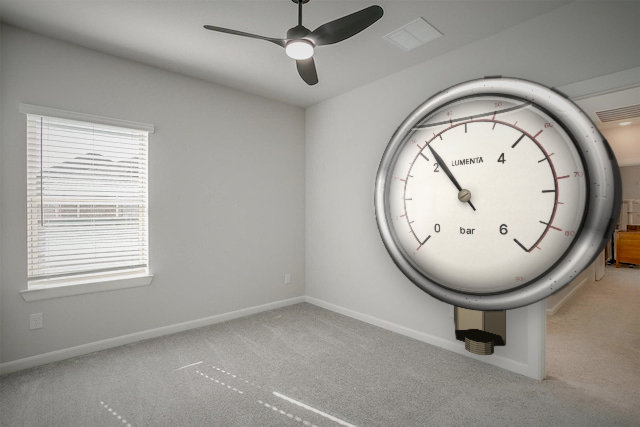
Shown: 2.25
